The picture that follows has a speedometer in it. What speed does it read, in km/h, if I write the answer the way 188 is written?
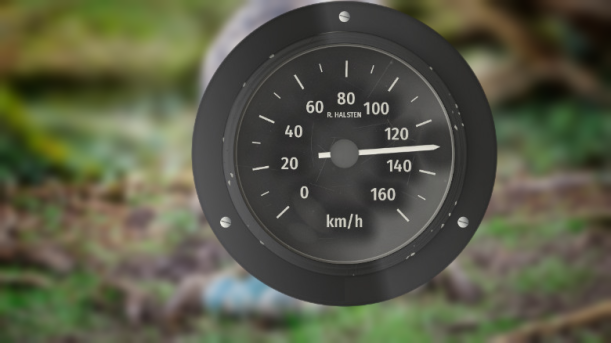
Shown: 130
